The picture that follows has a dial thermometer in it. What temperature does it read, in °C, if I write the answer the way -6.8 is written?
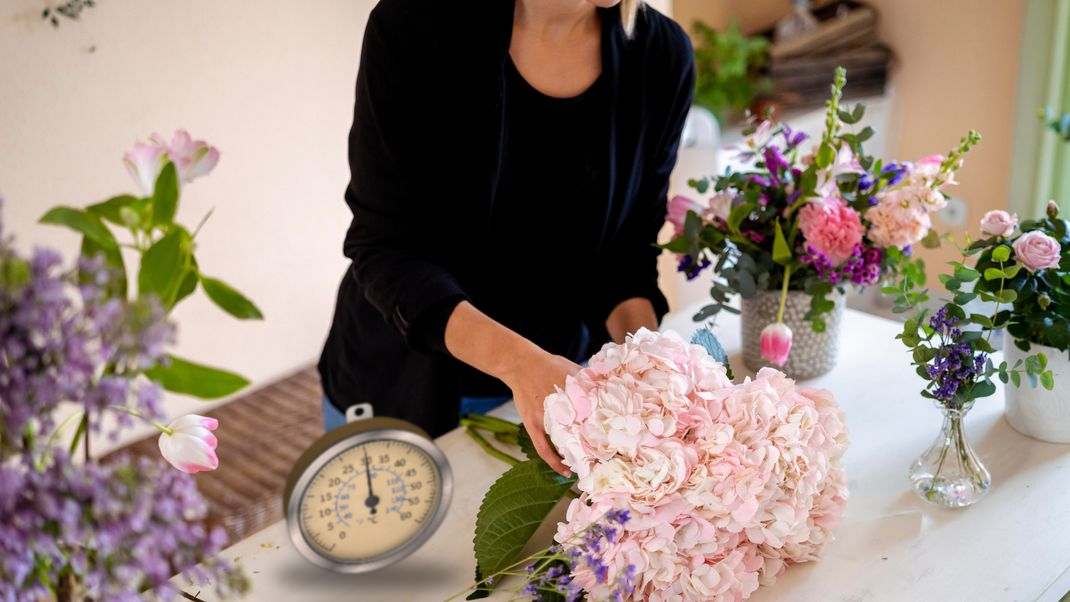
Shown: 30
